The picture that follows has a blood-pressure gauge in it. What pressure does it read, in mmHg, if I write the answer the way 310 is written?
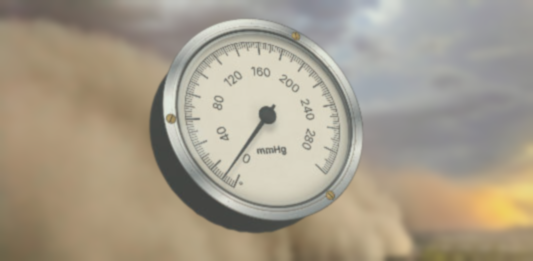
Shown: 10
